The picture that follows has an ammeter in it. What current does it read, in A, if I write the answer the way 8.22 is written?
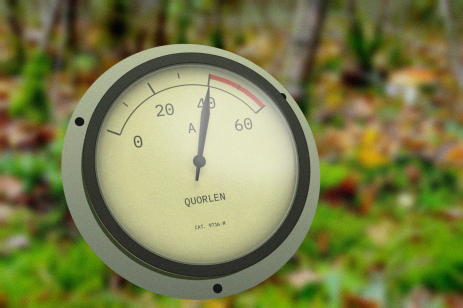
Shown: 40
